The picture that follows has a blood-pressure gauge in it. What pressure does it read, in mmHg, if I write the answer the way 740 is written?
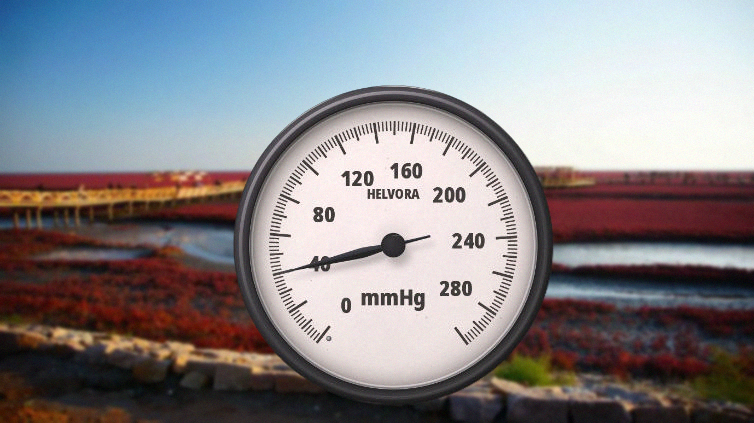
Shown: 40
